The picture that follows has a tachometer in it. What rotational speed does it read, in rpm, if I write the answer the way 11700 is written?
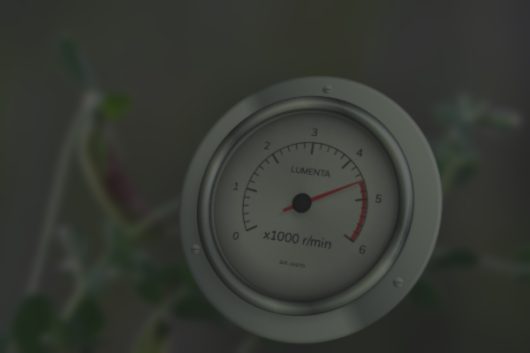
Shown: 4600
